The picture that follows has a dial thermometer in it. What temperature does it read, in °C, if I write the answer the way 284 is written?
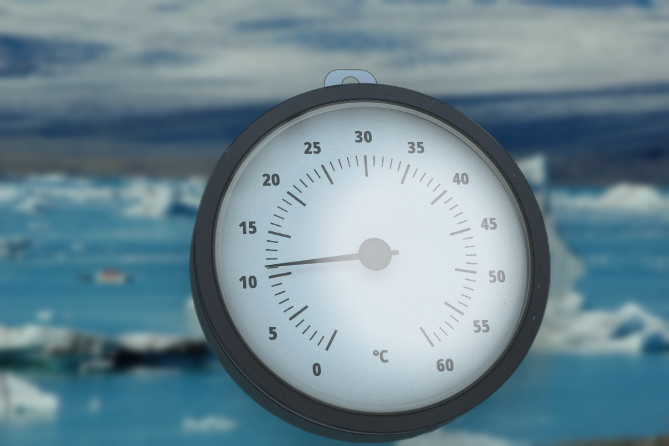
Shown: 11
